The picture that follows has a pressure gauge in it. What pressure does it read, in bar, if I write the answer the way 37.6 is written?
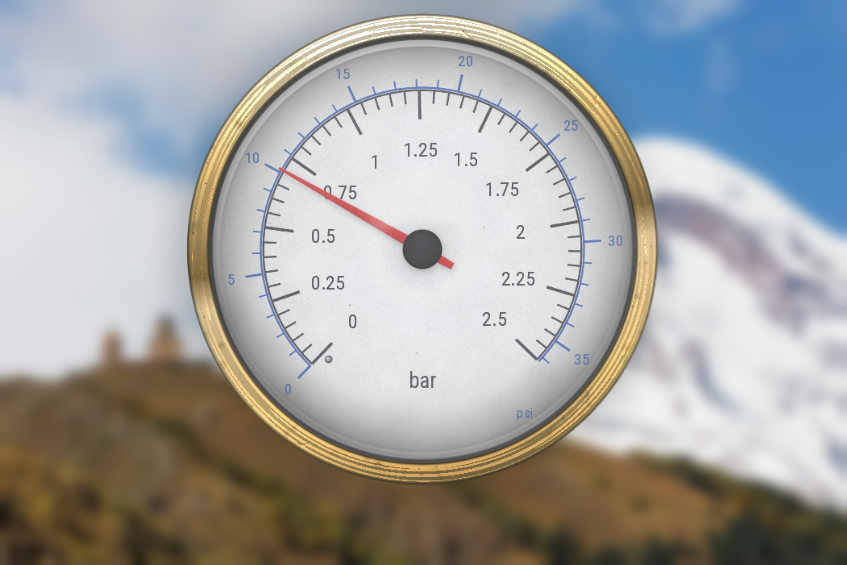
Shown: 0.7
